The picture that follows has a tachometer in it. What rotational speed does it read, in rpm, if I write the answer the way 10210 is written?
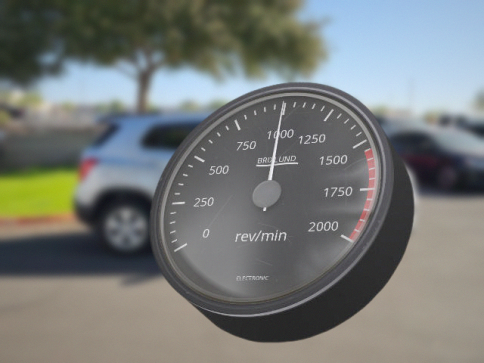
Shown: 1000
